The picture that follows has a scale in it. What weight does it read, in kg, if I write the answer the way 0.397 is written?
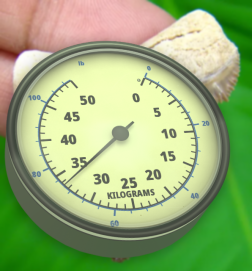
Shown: 33.5
